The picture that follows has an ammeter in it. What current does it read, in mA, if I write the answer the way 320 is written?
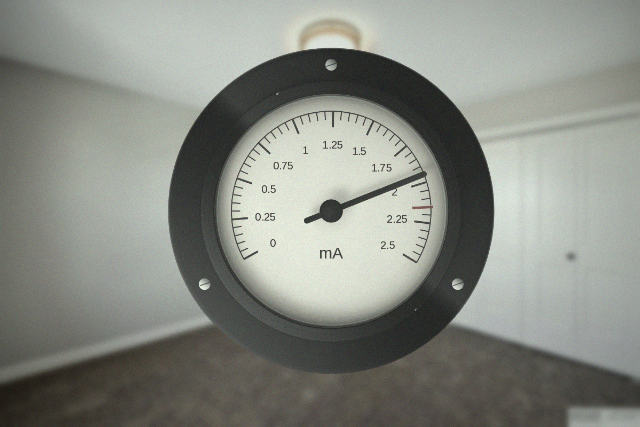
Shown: 1.95
